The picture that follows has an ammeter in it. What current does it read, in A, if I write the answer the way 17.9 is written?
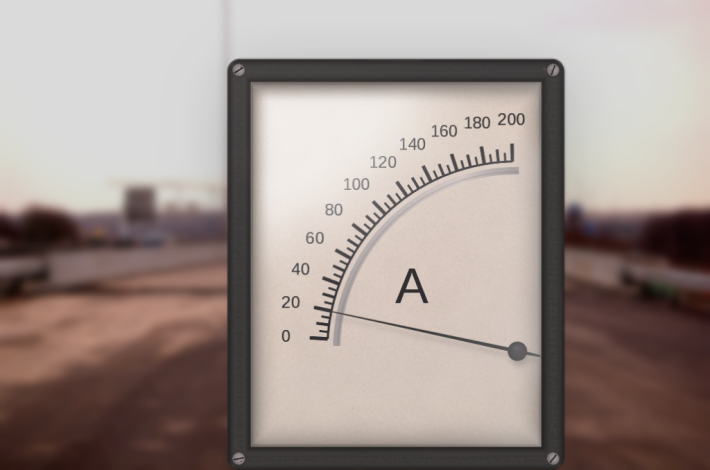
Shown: 20
